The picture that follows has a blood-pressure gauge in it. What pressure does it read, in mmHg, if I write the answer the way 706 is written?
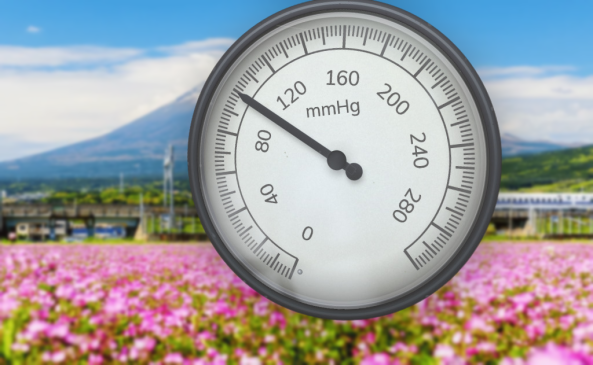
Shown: 100
